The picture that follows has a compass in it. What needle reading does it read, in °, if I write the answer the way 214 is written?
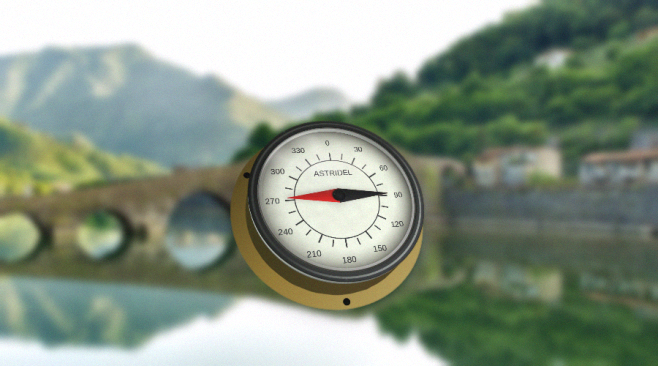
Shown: 270
